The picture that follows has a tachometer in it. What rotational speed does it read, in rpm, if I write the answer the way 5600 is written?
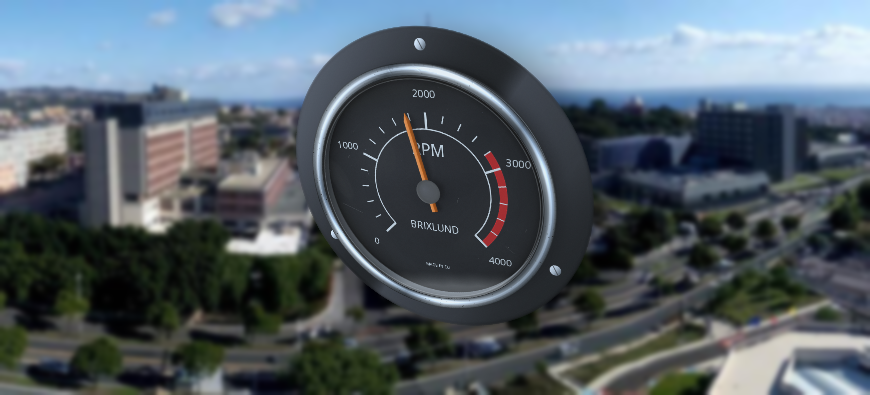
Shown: 1800
